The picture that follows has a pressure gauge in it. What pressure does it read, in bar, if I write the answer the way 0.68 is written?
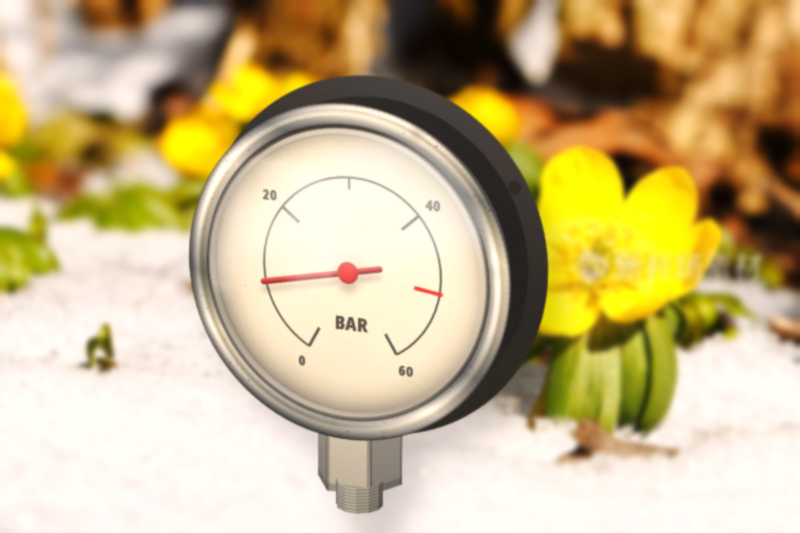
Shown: 10
